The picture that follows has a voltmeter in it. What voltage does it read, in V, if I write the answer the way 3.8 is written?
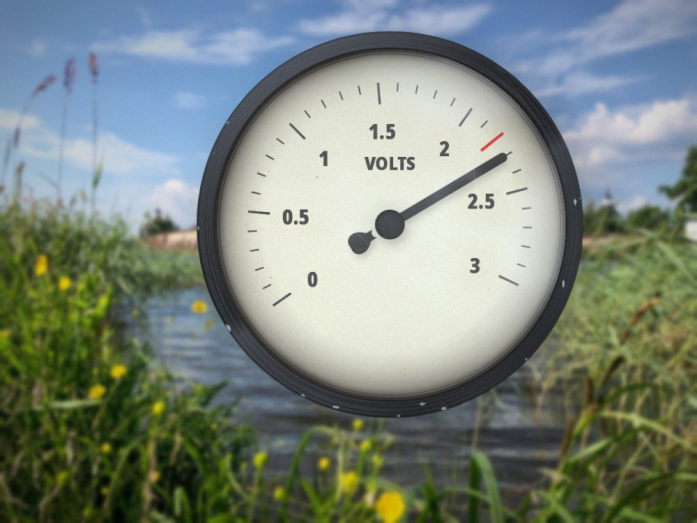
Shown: 2.3
